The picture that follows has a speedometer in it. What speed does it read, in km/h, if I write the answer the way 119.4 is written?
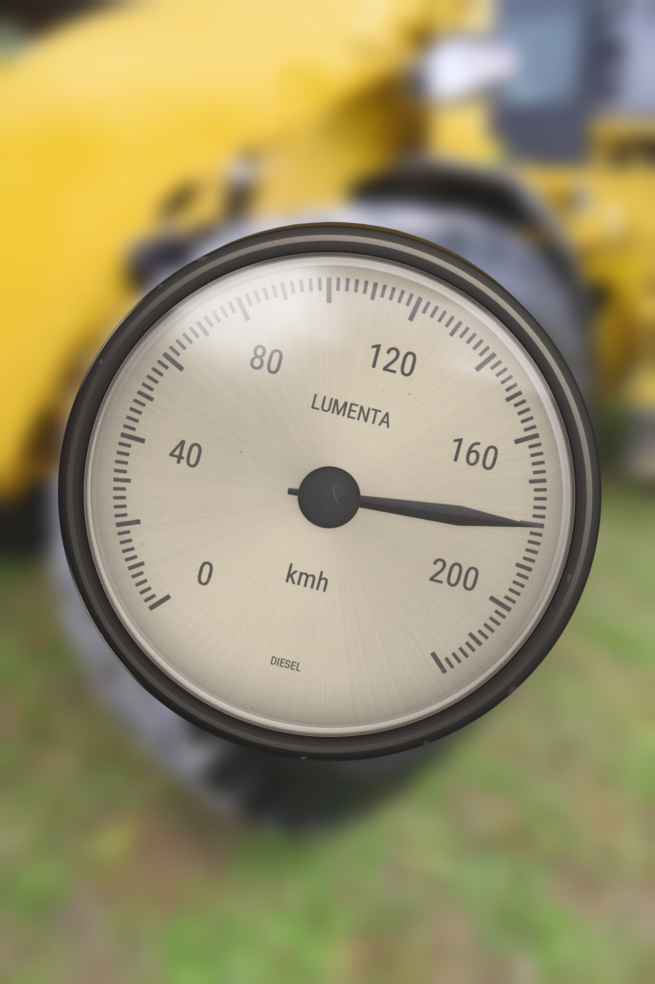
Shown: 180
